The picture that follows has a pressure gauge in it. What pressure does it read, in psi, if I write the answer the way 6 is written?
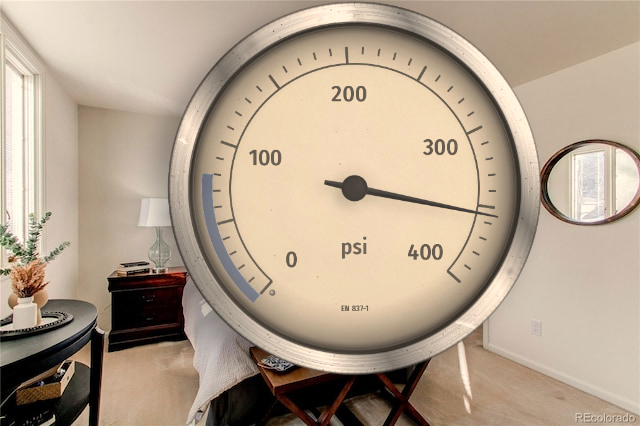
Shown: 355
